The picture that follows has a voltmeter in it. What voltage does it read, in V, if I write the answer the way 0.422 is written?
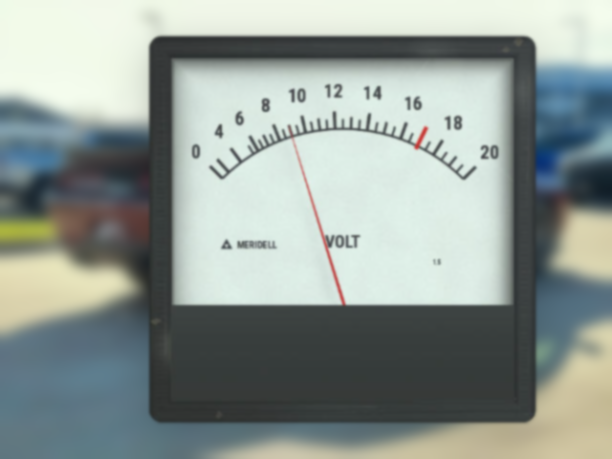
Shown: 9
